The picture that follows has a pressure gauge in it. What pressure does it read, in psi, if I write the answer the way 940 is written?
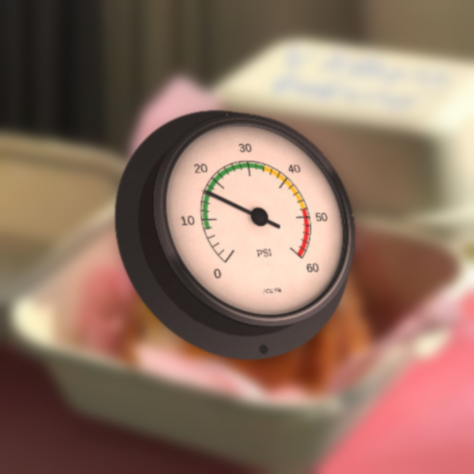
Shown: 16
